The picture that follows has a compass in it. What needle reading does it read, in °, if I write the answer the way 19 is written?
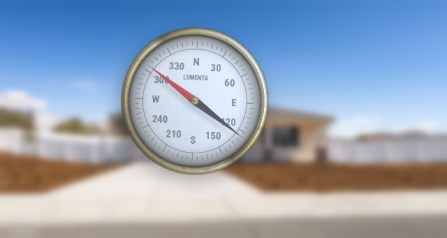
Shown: 305
